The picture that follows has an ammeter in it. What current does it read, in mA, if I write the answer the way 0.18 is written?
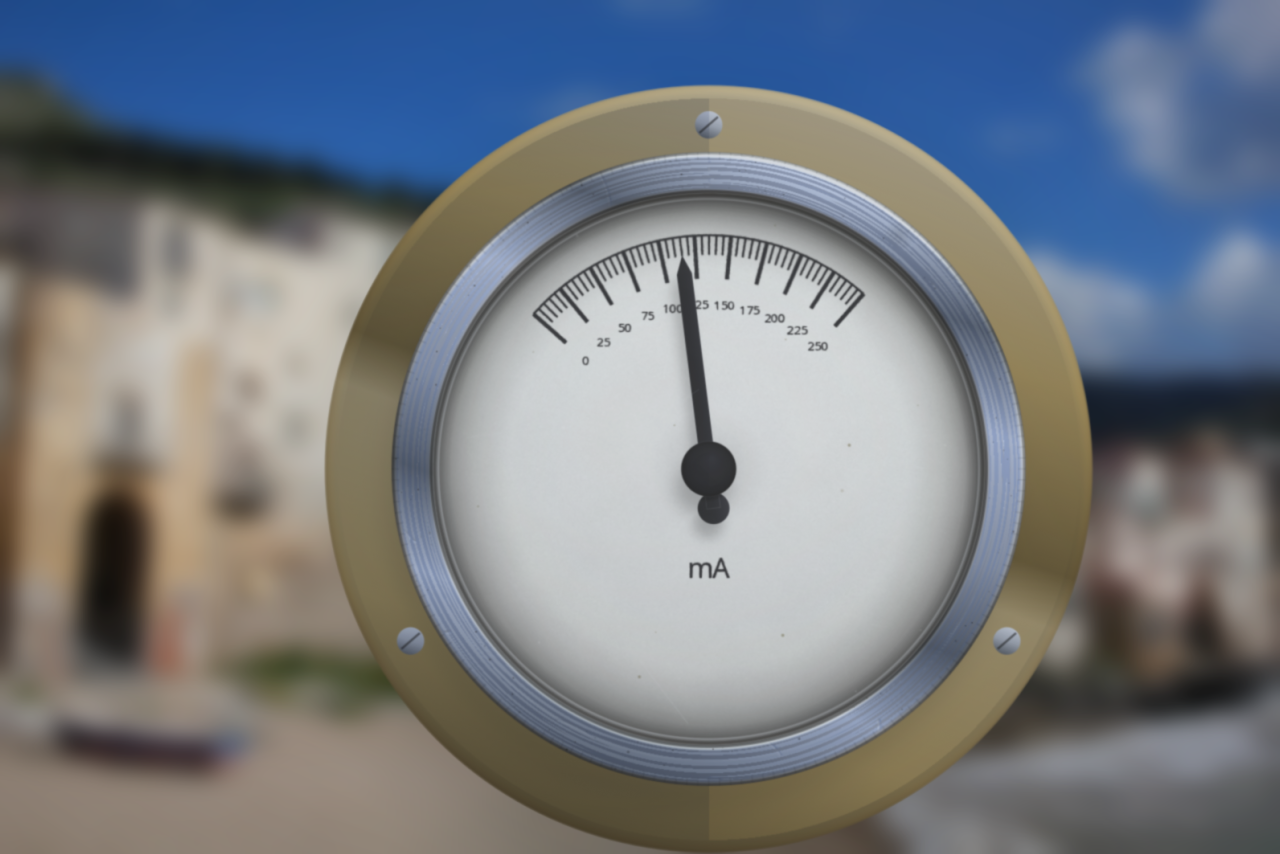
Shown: 115
